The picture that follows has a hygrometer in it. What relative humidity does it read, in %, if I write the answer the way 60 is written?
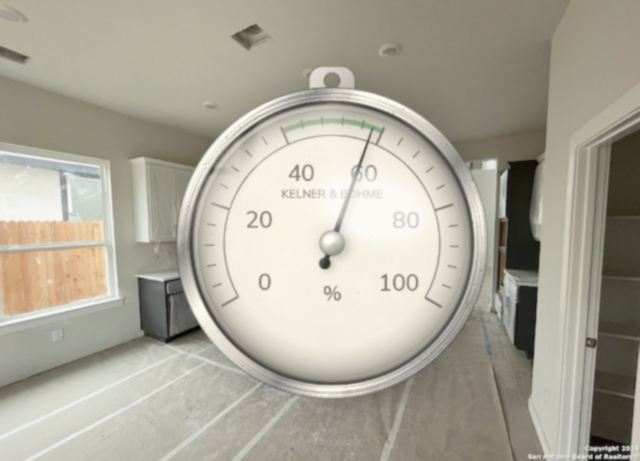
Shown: 58
